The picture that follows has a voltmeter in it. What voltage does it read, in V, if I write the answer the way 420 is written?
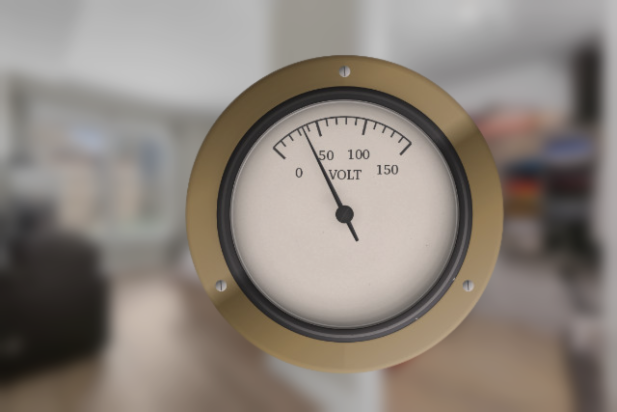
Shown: 35
